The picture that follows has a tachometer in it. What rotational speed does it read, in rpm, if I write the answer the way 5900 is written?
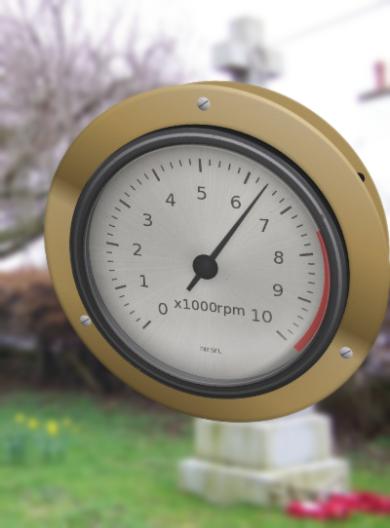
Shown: 6400
